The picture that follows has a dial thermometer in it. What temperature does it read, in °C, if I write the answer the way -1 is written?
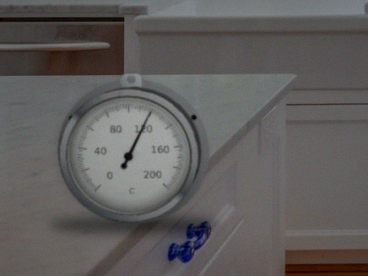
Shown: 120
